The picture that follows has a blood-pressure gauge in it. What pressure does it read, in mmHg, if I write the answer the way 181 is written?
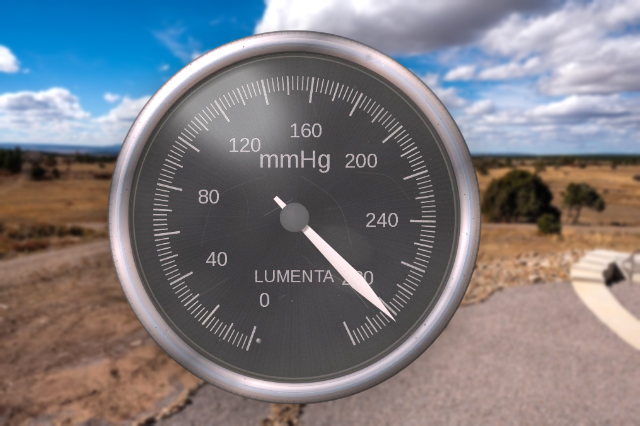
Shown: 282
